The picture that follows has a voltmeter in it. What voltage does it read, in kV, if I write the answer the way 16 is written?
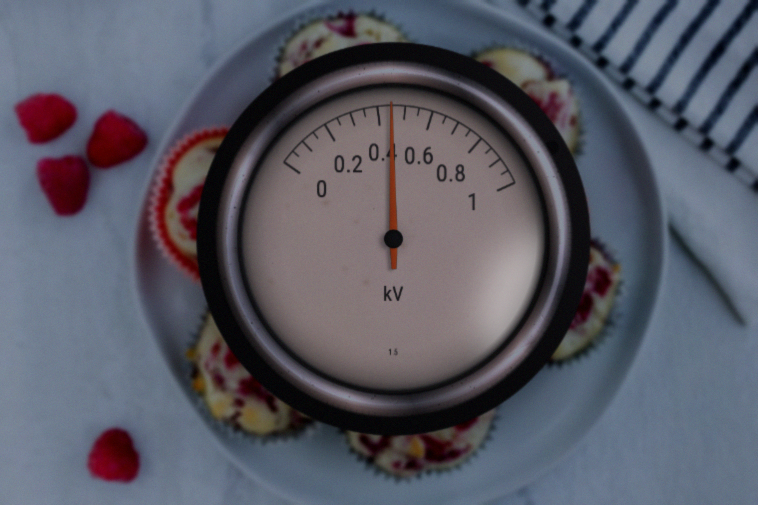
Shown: 0.45
